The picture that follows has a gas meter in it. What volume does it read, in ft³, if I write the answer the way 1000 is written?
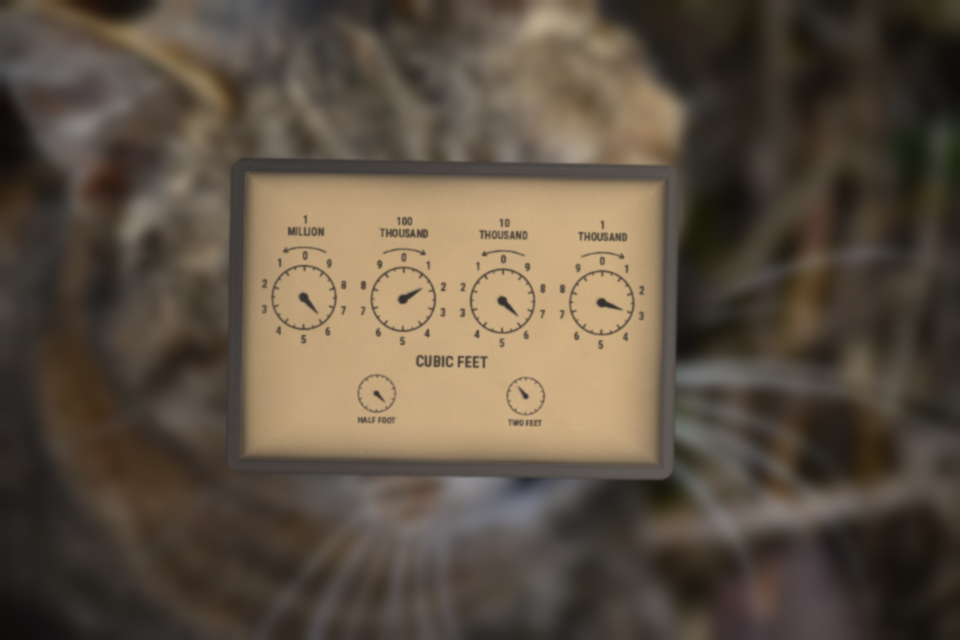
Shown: 616300
